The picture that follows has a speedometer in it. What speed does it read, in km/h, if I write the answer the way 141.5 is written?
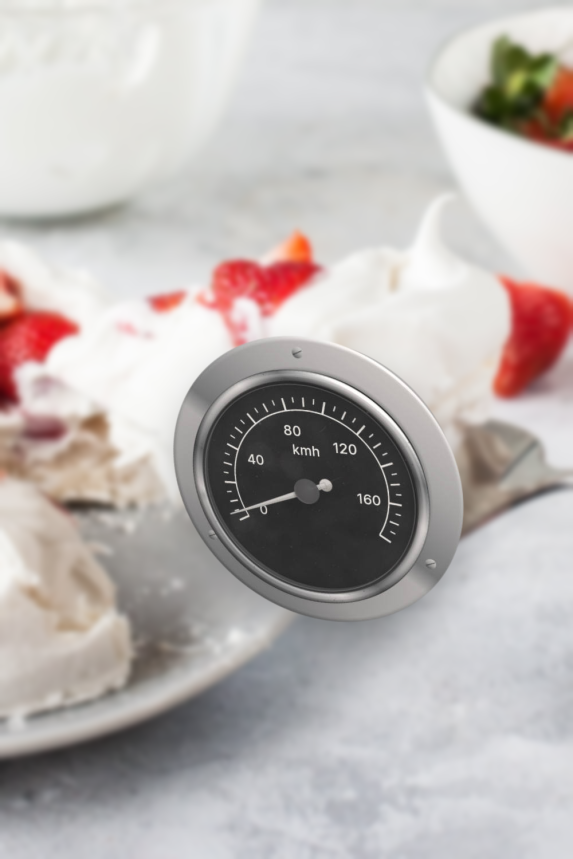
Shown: 5
